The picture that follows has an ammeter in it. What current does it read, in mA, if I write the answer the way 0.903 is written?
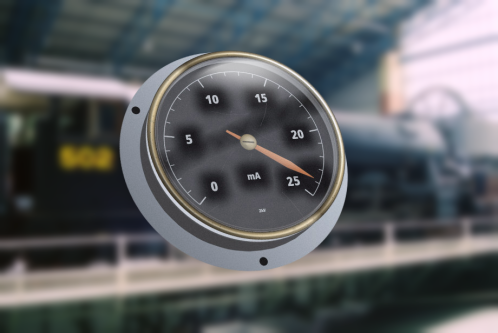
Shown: 24
